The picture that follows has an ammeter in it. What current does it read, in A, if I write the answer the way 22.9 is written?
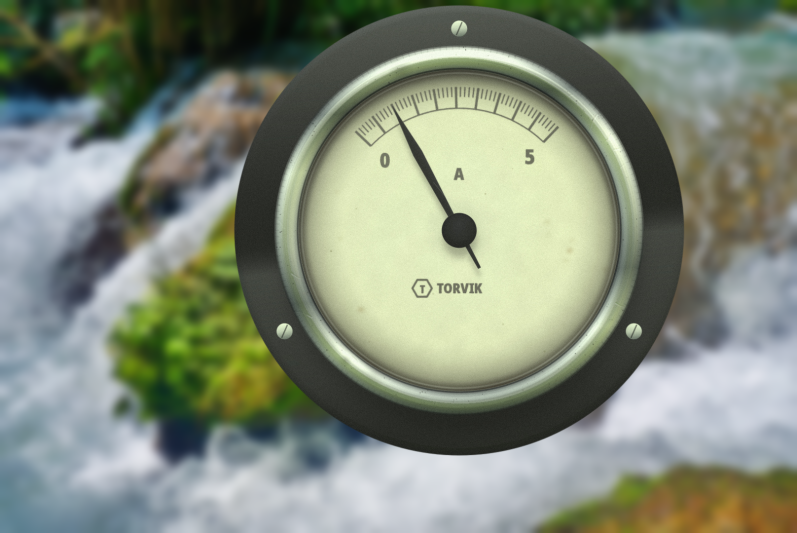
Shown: 1
